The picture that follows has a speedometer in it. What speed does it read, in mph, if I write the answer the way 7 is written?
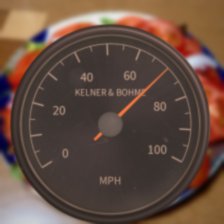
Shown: 70
